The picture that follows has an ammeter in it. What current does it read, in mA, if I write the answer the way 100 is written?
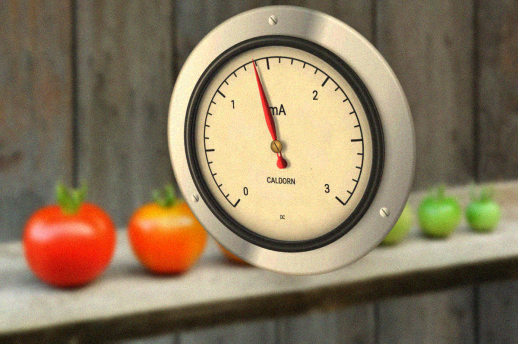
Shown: 1.4
